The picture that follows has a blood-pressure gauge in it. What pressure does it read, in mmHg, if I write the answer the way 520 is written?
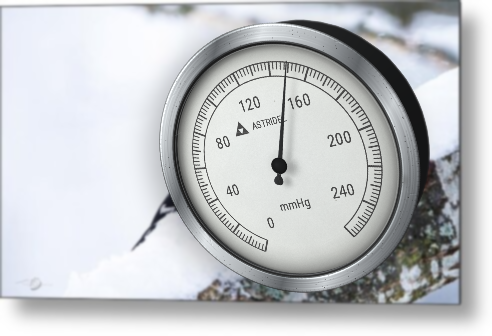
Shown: 150
